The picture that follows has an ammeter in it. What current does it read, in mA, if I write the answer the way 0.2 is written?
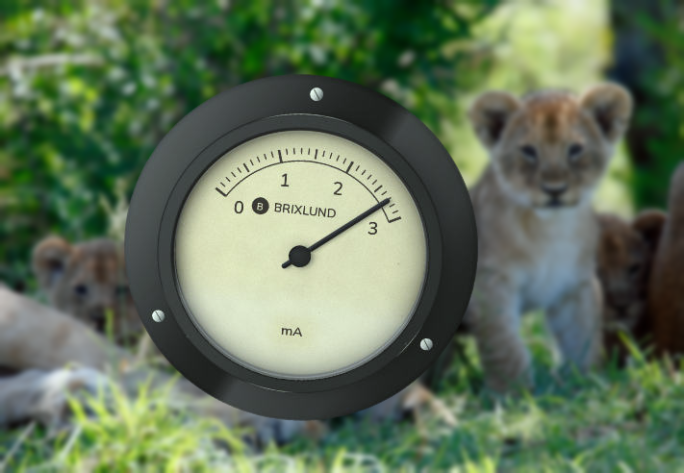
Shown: 2.7
